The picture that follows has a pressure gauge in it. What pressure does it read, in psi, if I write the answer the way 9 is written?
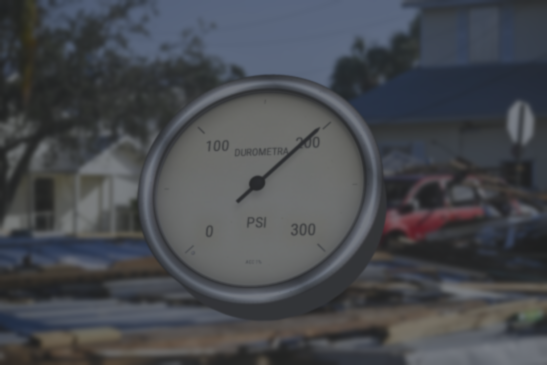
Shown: 200
